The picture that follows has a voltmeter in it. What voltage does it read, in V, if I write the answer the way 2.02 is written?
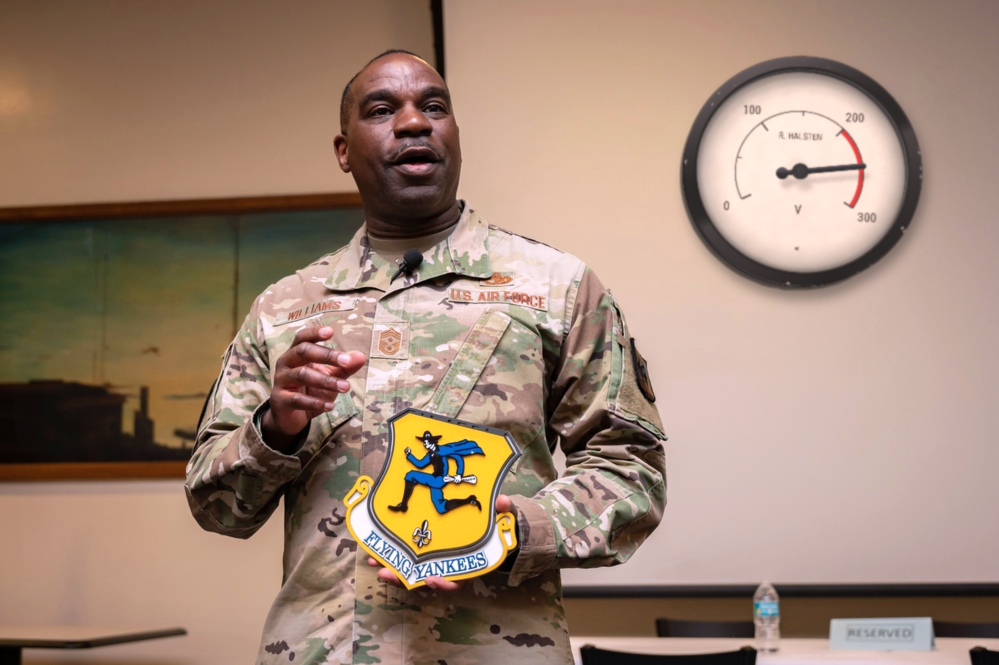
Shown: 250
